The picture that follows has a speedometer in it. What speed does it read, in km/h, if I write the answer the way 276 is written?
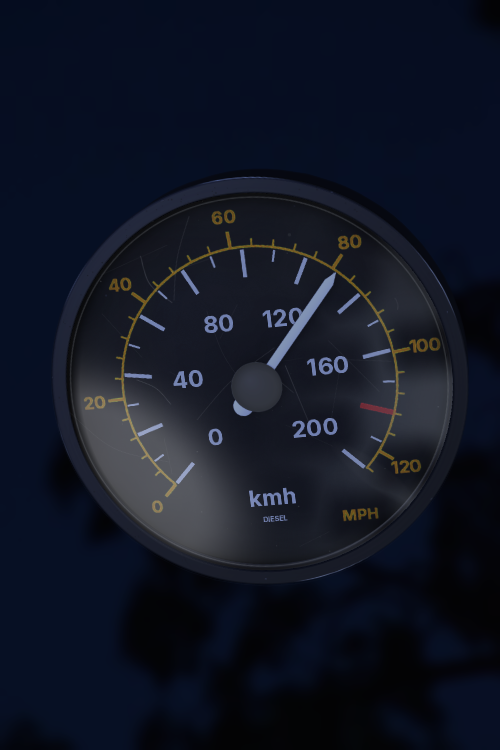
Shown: 130
